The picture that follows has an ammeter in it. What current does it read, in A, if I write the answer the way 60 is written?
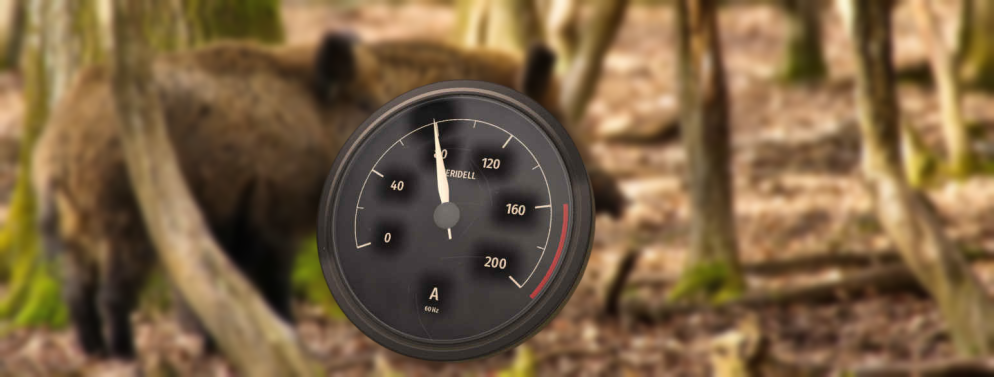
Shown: 80
